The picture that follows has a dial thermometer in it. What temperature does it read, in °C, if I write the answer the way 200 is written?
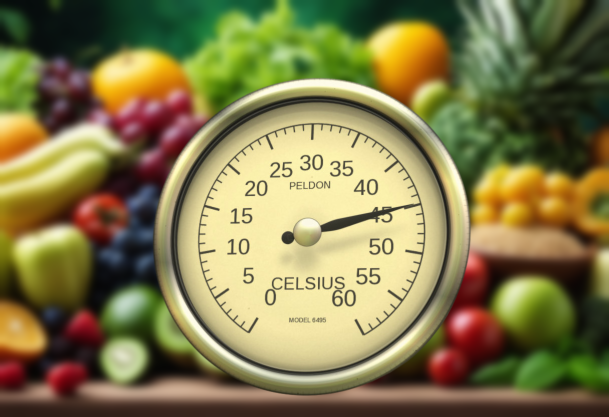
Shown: 45
